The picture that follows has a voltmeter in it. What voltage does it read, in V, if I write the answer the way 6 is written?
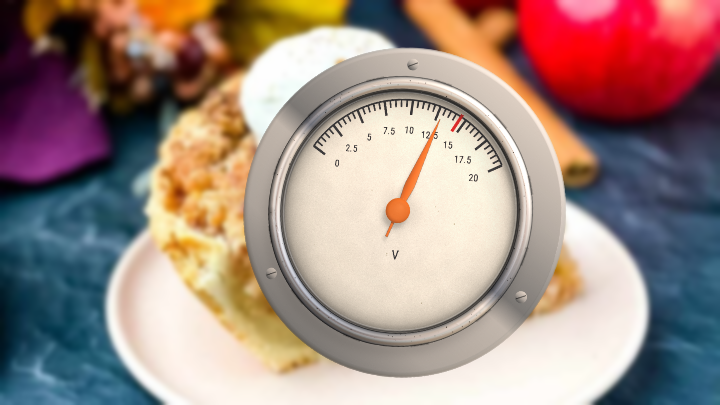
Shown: 13
